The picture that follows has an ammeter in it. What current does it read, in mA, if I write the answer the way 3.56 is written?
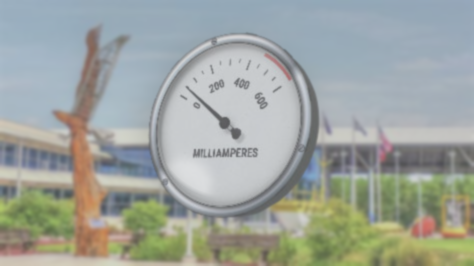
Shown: 50
